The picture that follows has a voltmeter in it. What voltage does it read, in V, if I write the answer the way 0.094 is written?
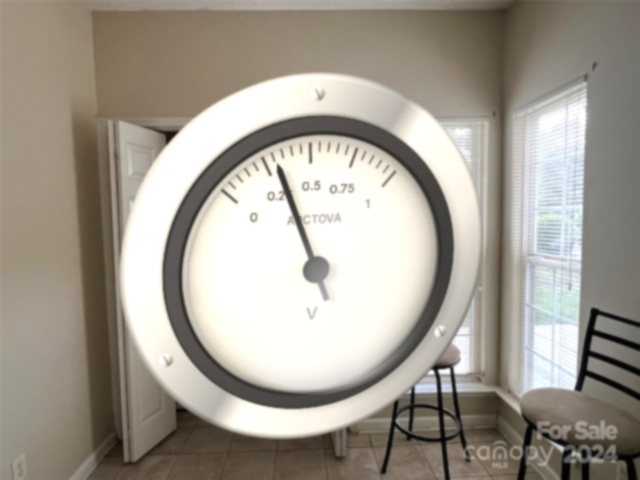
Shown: 0.3
